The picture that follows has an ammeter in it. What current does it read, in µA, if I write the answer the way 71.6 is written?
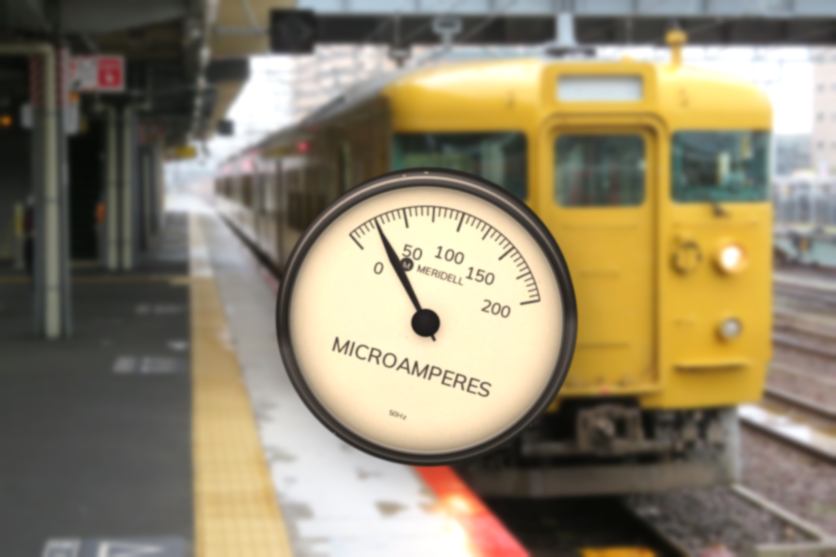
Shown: 25
